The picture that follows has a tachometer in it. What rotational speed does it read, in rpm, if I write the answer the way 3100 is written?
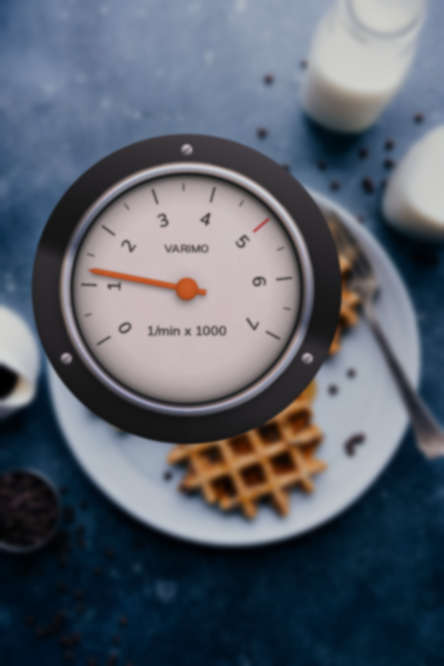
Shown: 1250
